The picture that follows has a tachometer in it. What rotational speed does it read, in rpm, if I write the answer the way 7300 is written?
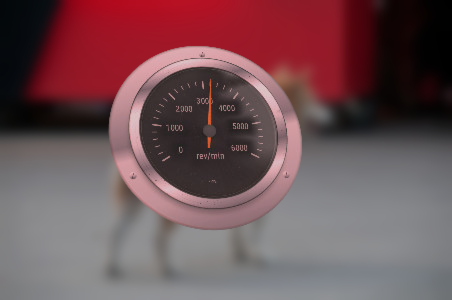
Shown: 3200
